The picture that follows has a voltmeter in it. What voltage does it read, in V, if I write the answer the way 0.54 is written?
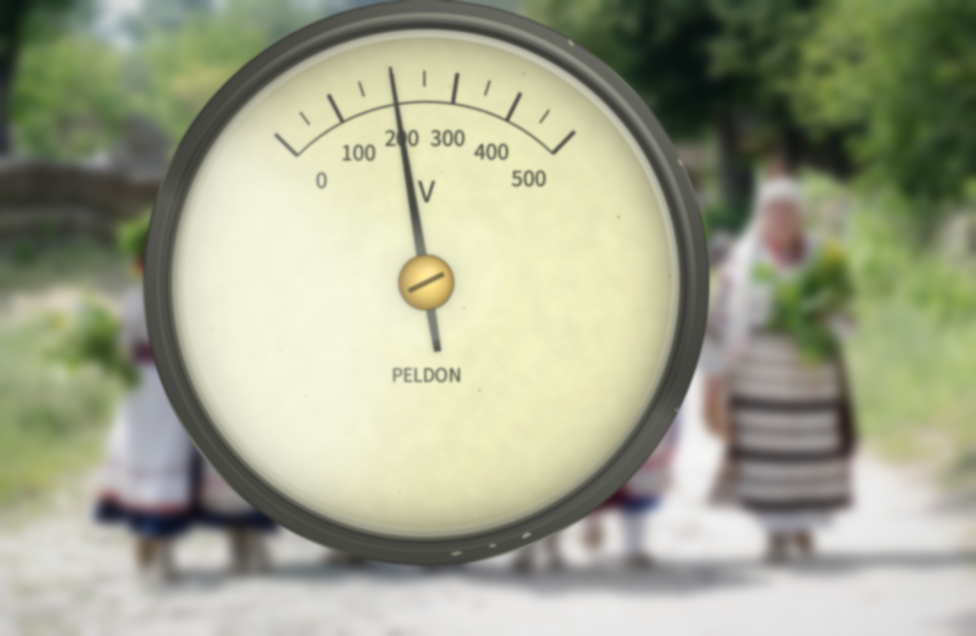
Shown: 200
